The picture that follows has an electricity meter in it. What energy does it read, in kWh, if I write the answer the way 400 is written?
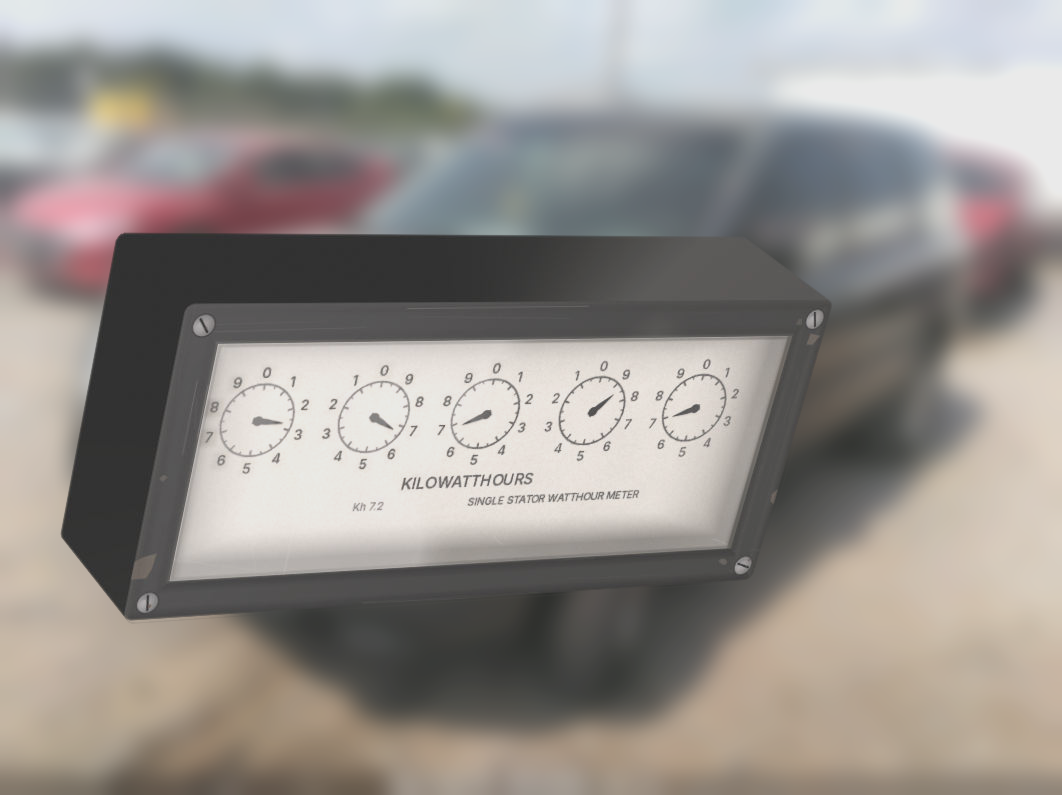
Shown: 26687
